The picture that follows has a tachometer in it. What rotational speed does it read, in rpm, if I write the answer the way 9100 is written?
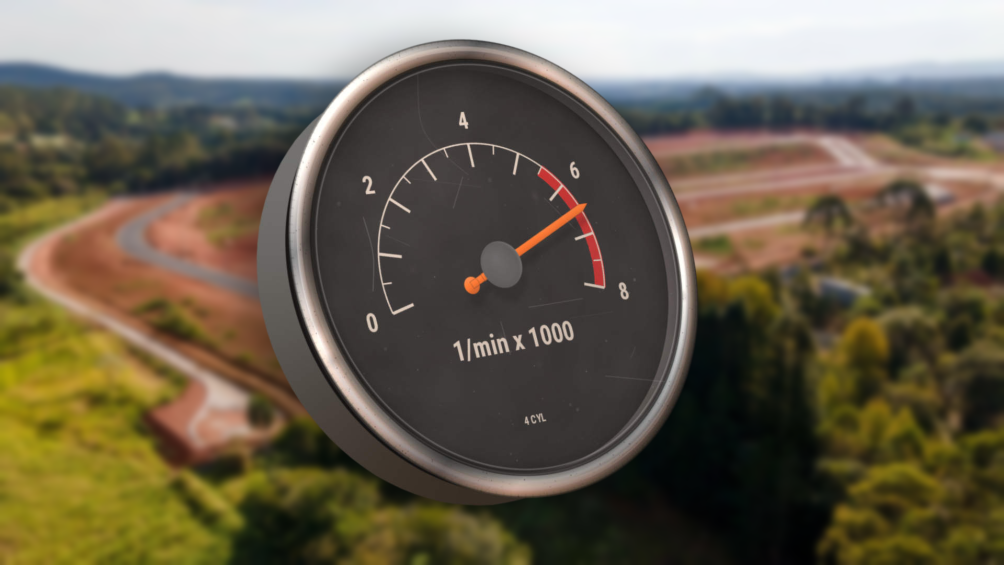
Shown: 6500
